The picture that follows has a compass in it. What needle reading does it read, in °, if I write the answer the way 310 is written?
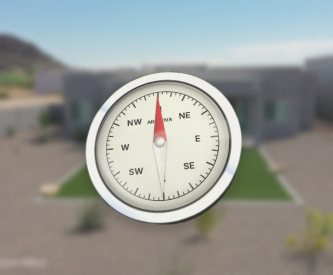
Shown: 0
